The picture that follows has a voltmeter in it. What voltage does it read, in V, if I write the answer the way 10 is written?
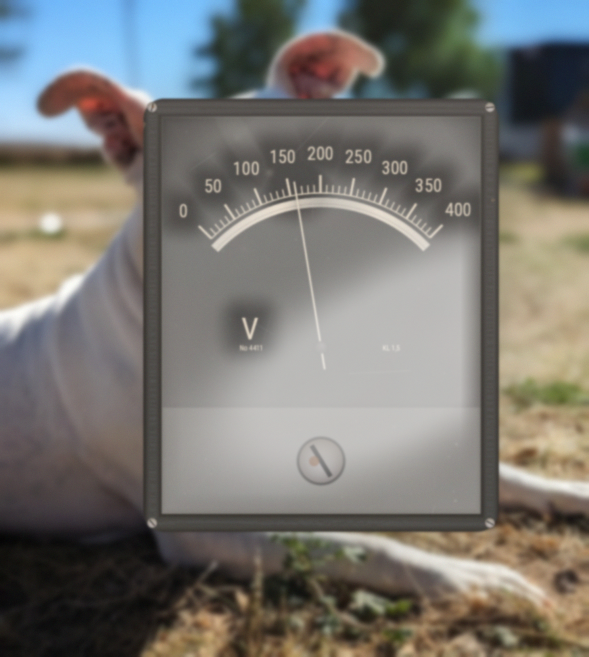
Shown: 160
